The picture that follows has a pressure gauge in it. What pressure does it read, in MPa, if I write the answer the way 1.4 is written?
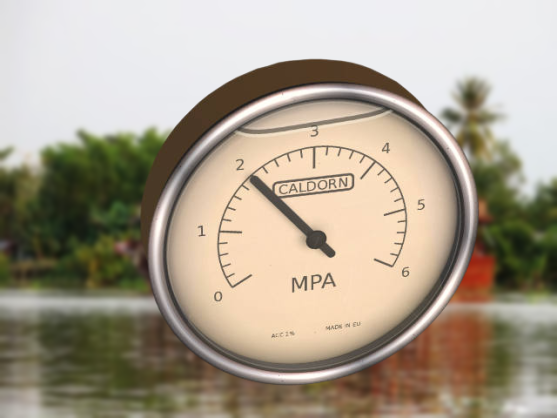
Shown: 2
